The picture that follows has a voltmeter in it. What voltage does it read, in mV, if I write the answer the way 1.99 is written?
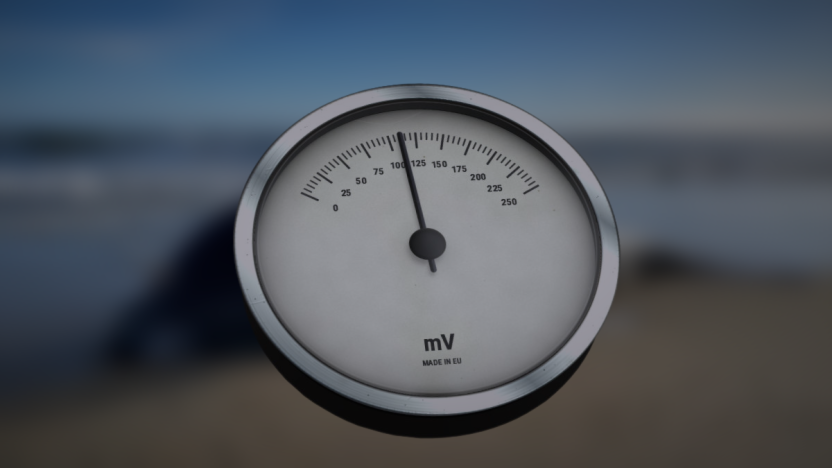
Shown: 110
